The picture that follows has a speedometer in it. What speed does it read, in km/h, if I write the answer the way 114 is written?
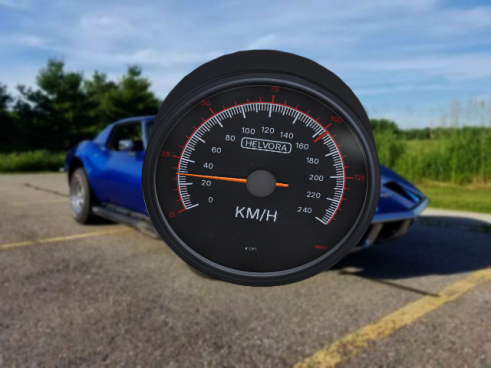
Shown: 30
